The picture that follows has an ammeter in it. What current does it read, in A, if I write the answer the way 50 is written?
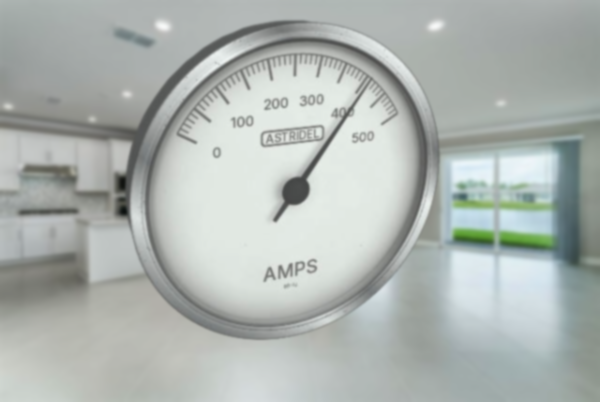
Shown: 400
